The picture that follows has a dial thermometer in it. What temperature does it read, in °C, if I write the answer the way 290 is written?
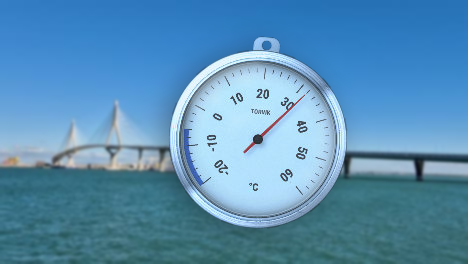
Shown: 32
